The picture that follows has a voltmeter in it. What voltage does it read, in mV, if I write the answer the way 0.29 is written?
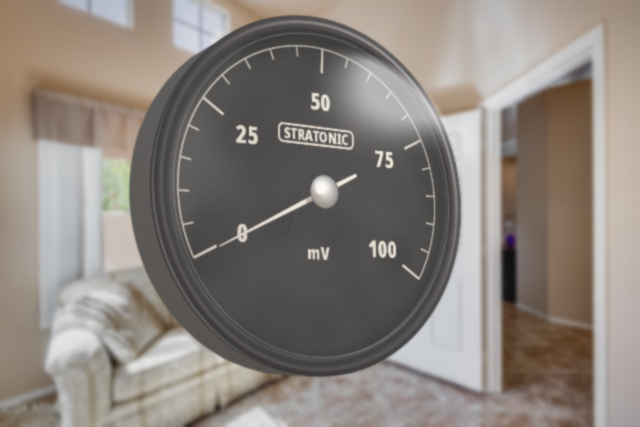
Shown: 0
